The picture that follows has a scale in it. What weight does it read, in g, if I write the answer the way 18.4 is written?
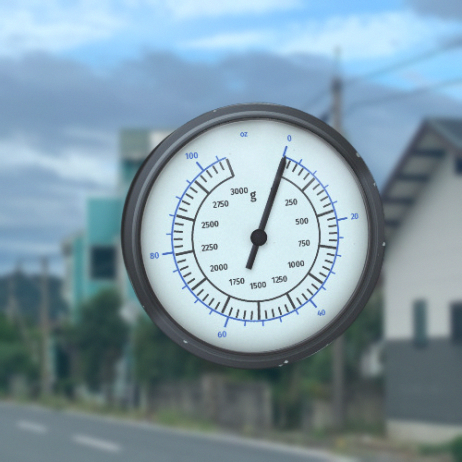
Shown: 0
